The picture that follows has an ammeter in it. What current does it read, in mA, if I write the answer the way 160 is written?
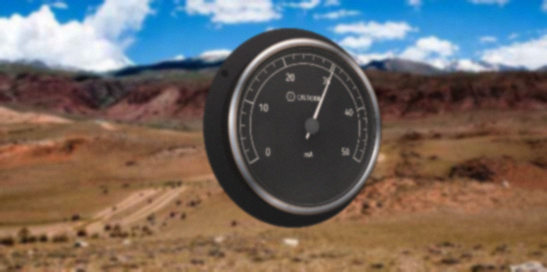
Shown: 30
